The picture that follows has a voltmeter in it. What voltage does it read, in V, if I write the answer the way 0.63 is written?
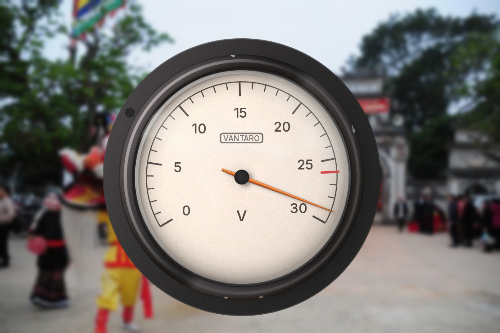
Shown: 29
